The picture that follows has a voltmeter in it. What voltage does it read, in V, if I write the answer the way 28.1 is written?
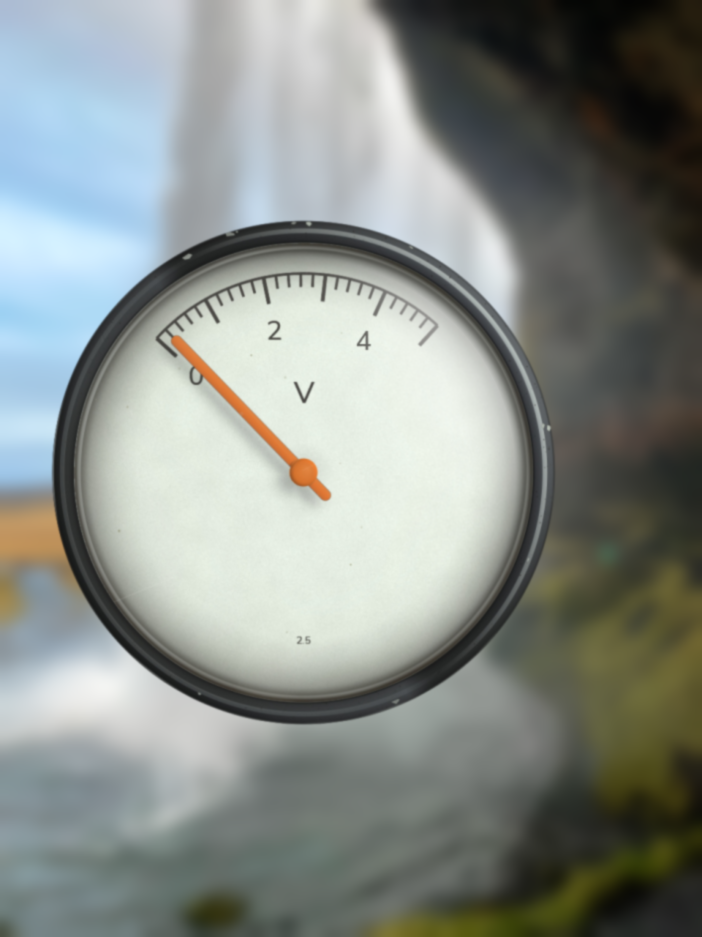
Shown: 0.2
